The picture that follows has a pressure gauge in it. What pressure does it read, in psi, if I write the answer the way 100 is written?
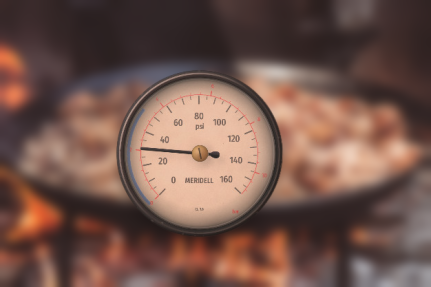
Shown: 30
